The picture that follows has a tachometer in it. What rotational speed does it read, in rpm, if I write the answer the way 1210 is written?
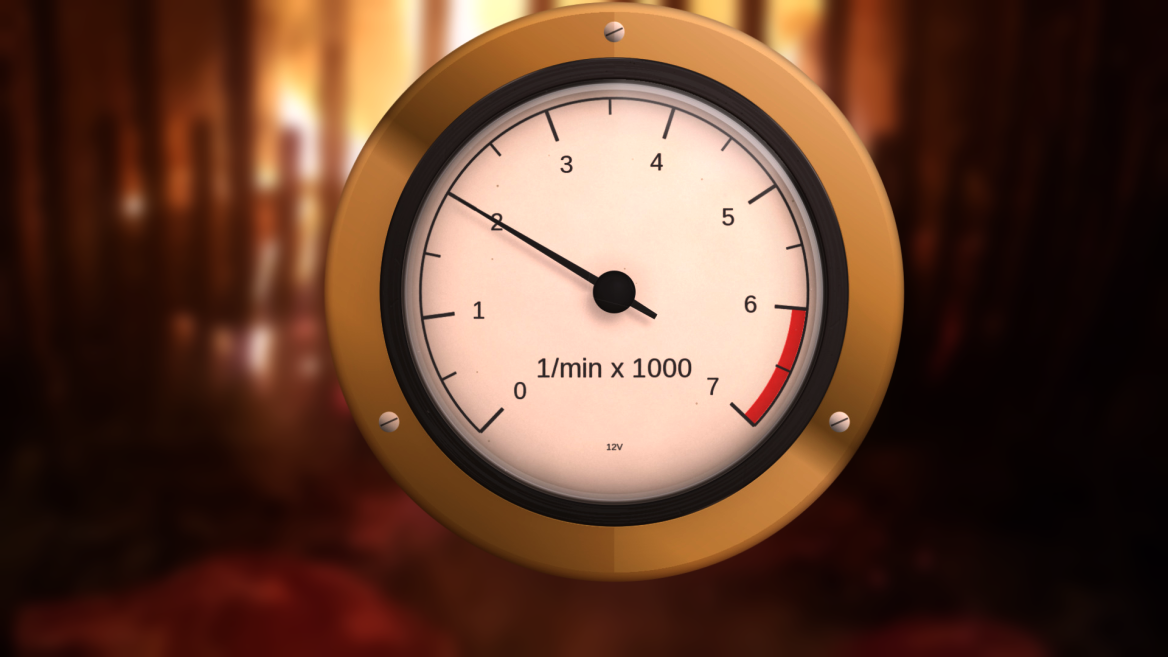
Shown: 2000
